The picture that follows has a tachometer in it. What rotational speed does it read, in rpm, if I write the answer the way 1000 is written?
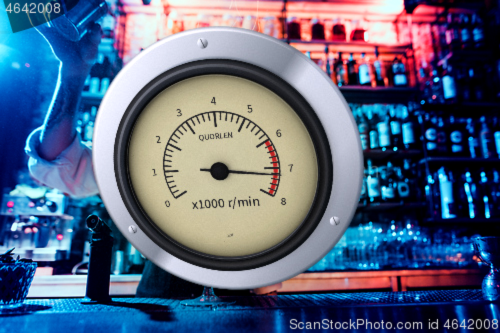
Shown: 7200
